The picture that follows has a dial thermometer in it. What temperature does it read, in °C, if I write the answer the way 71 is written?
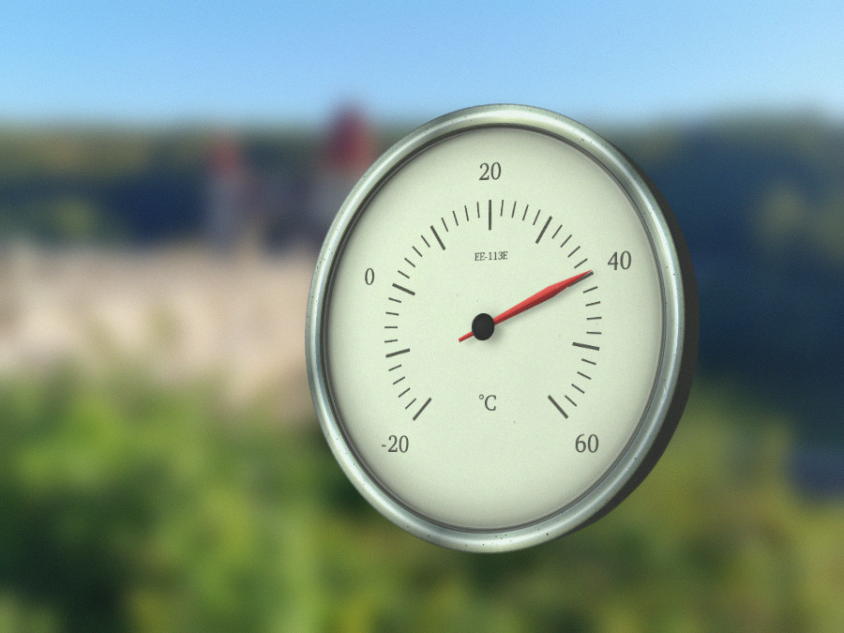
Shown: 40
